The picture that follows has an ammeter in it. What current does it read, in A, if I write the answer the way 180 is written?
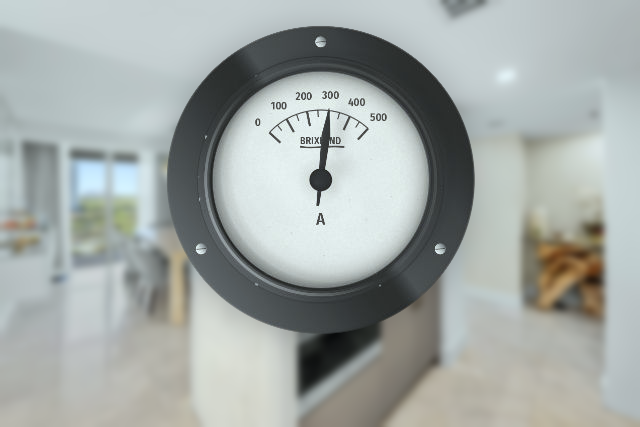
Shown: 300
